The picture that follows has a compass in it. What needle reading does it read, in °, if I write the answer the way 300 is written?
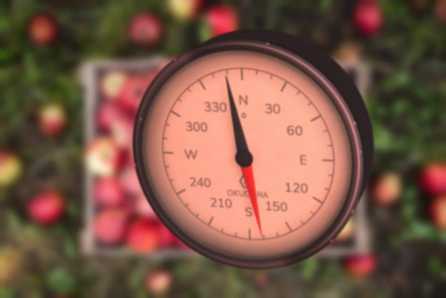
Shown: 170
